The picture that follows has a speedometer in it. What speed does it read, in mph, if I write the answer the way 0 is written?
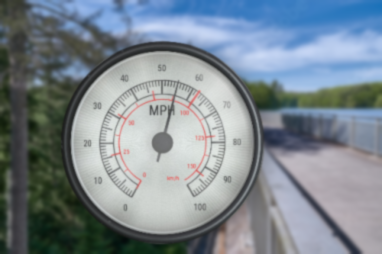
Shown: 55
